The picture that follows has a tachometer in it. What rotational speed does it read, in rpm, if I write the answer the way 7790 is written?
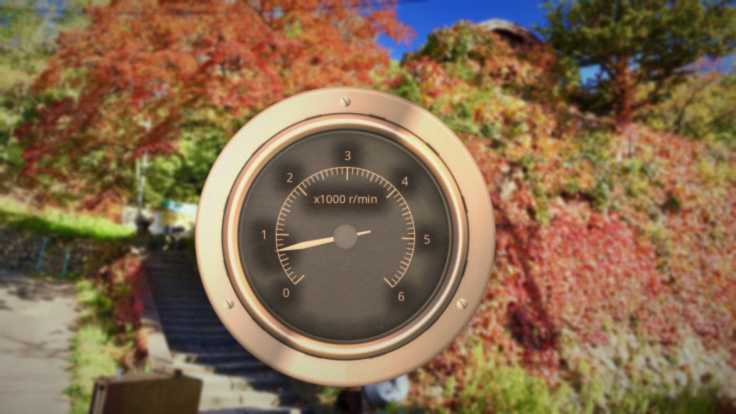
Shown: 700
